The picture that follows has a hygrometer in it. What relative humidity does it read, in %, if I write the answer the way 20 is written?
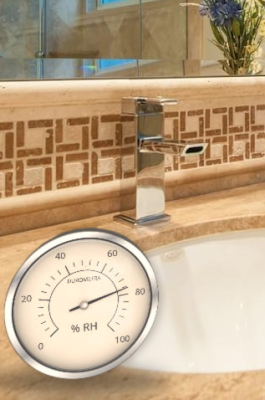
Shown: 76
